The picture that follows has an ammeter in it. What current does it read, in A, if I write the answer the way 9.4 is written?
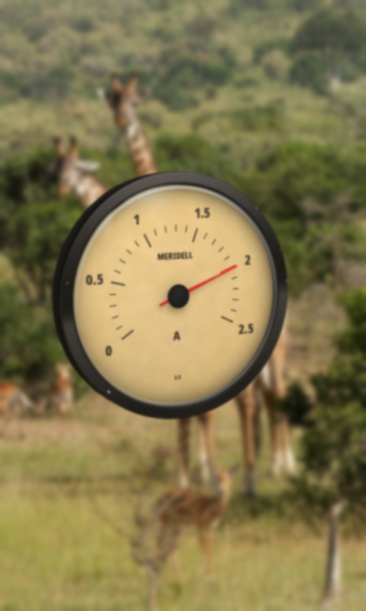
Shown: 2
